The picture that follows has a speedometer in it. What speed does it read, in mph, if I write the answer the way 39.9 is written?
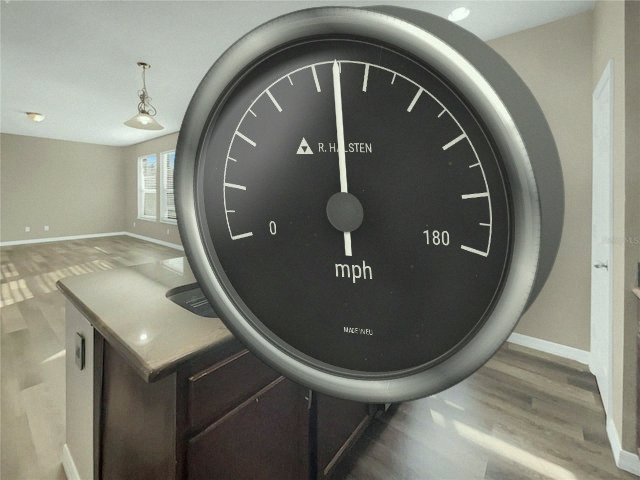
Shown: 90
